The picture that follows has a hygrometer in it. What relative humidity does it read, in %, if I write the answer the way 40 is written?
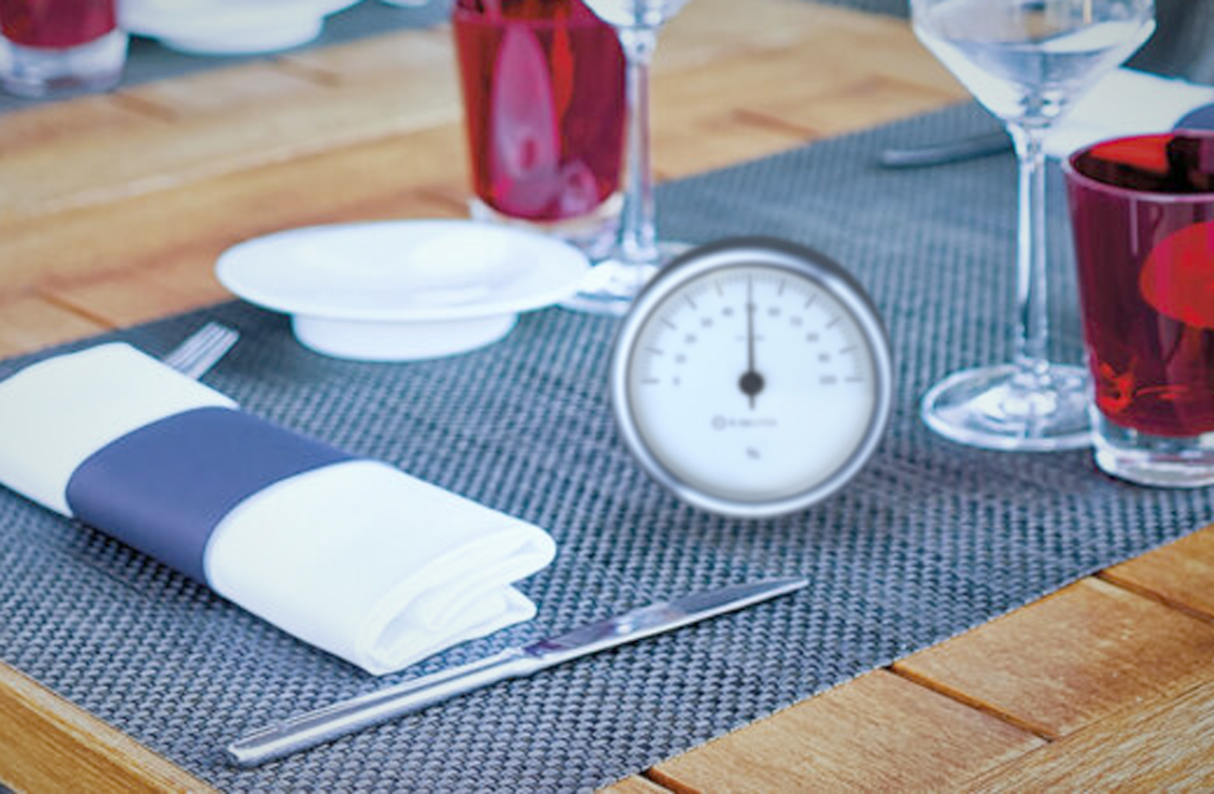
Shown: 50
